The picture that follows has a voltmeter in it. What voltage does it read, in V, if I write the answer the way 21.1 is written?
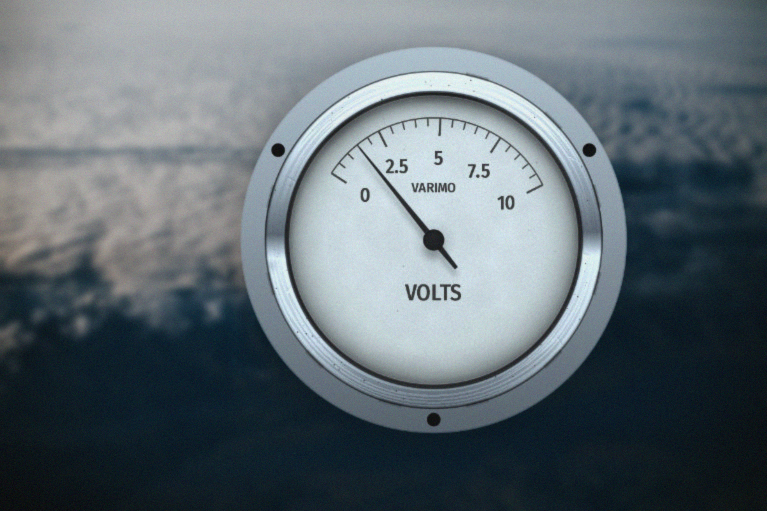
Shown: 1.5
